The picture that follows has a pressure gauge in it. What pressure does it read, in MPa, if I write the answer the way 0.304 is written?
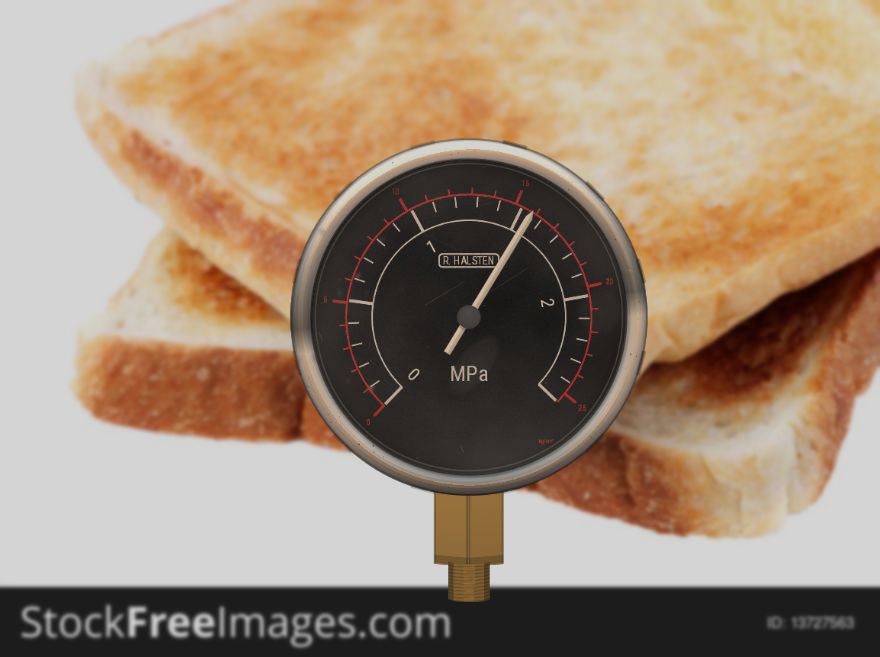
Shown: 1.55
